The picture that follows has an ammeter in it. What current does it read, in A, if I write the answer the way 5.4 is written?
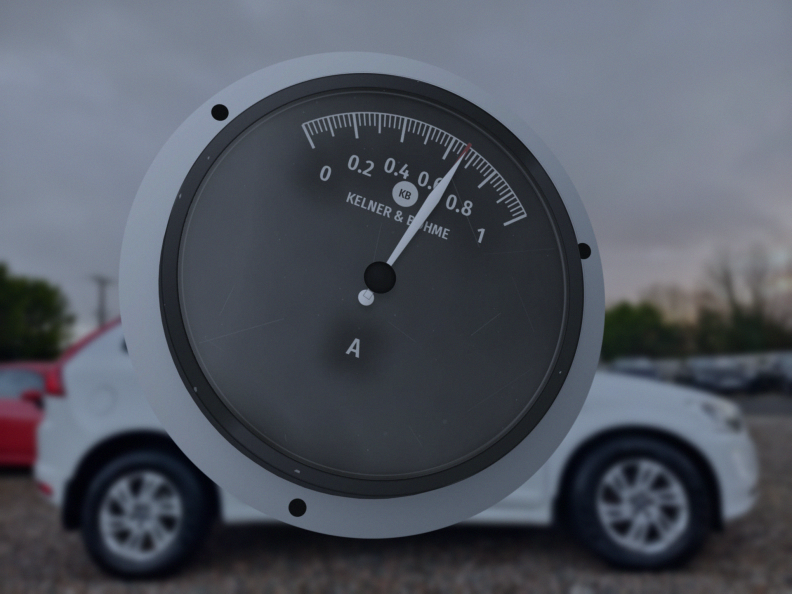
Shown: 0.66
